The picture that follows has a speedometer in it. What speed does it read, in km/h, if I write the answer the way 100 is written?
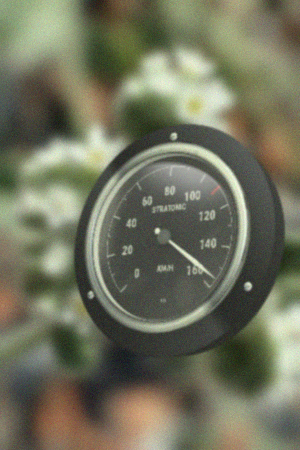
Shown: 155
